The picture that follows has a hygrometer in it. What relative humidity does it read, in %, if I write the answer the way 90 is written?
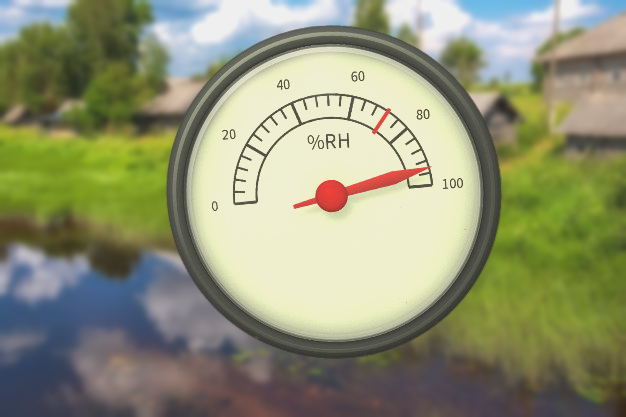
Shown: 94
